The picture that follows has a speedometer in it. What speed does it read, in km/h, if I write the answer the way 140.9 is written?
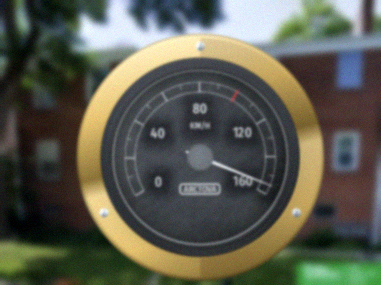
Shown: 155
